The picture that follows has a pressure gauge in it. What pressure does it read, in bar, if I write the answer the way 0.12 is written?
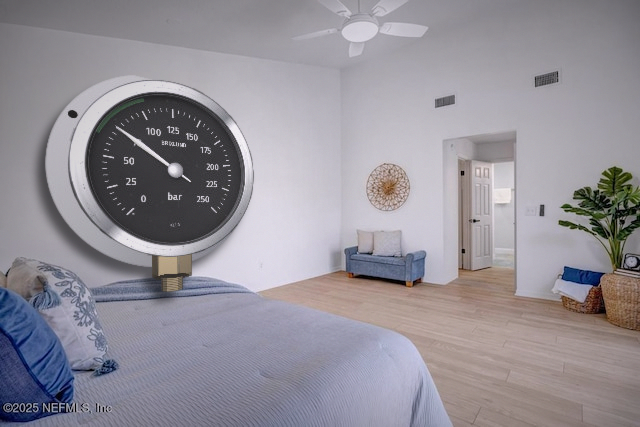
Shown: 75
